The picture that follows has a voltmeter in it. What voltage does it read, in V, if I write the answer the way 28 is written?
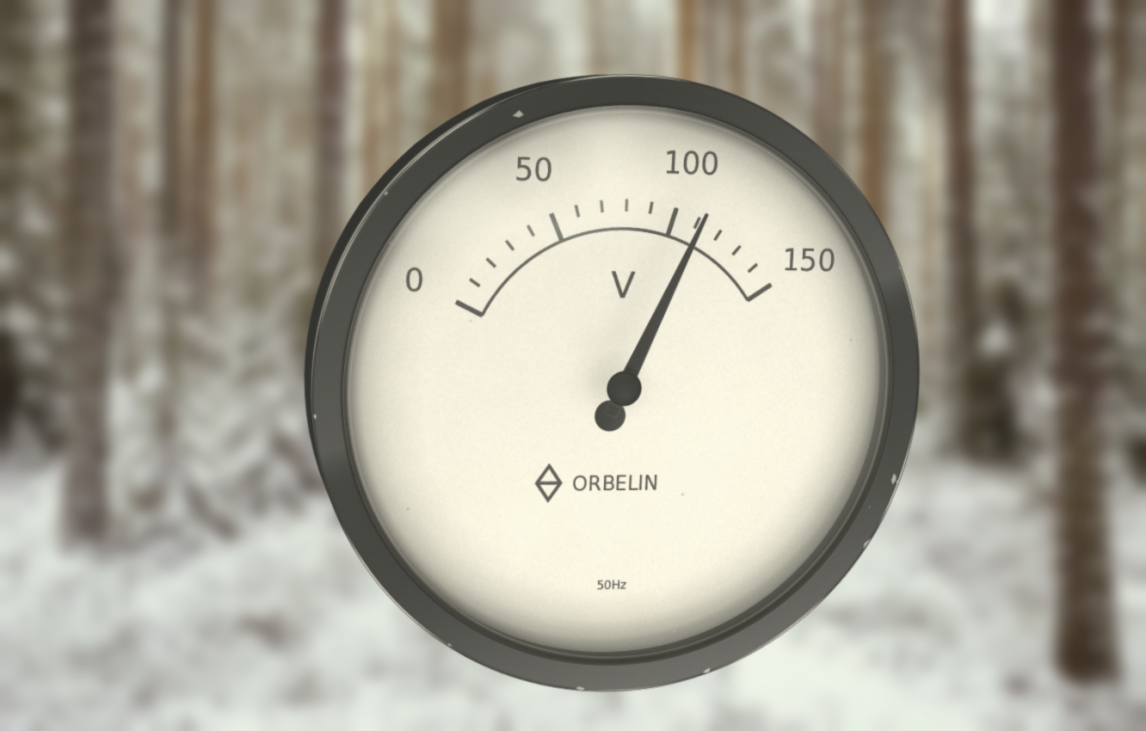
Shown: 110
